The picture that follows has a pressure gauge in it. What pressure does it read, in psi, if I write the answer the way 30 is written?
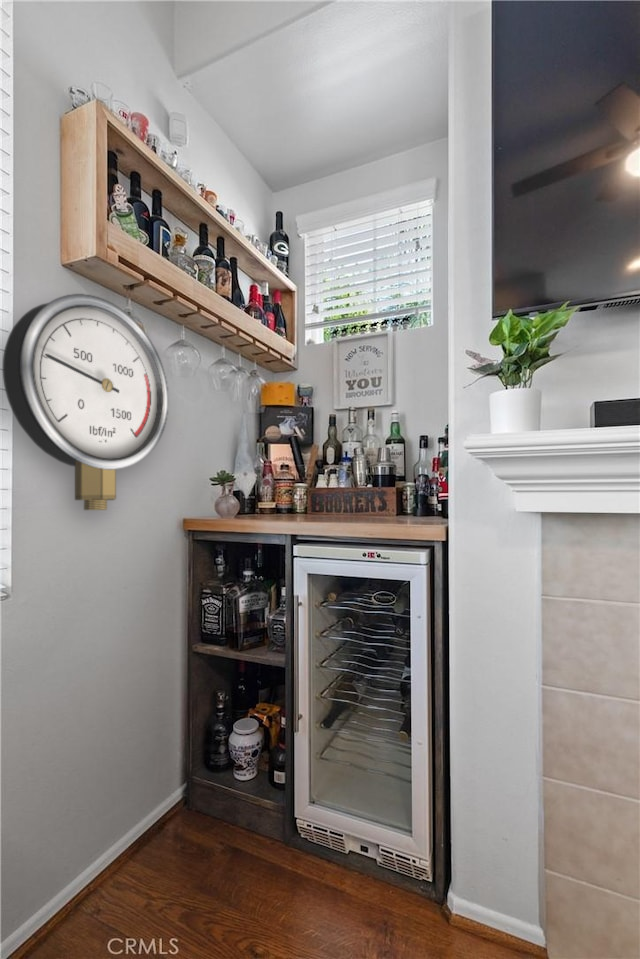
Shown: 300
